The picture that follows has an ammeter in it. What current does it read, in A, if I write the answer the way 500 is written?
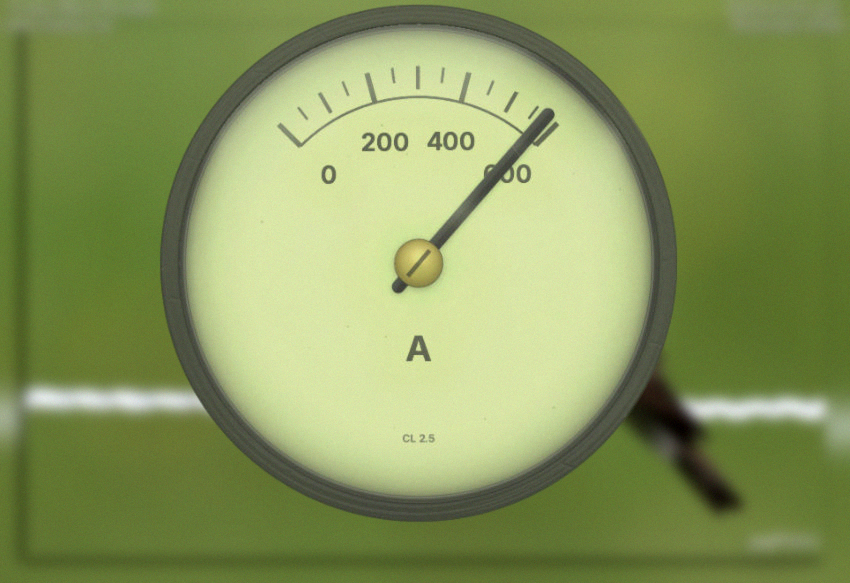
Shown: 575
